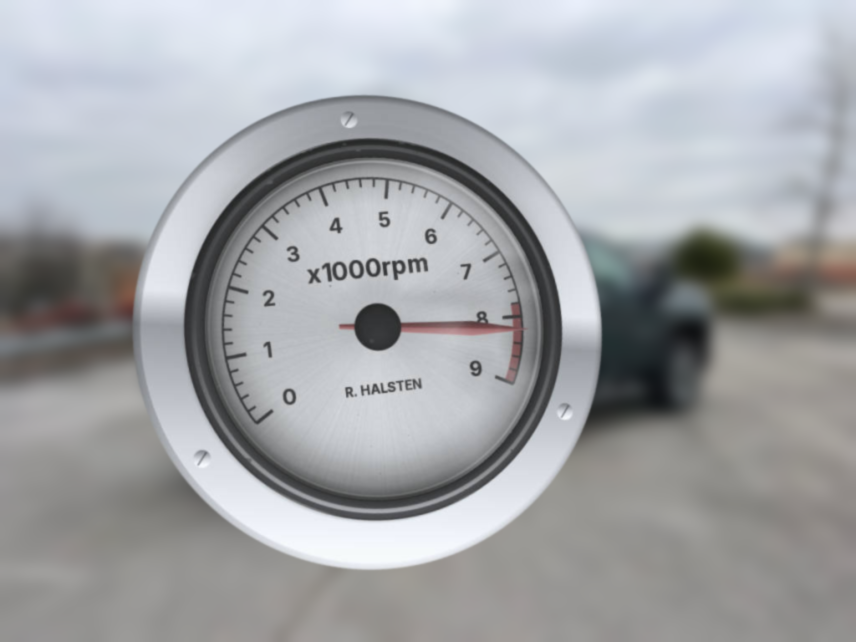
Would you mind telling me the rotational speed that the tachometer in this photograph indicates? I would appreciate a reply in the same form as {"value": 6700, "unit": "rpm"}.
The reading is {"value": 8200, "unit": "rpm"}
